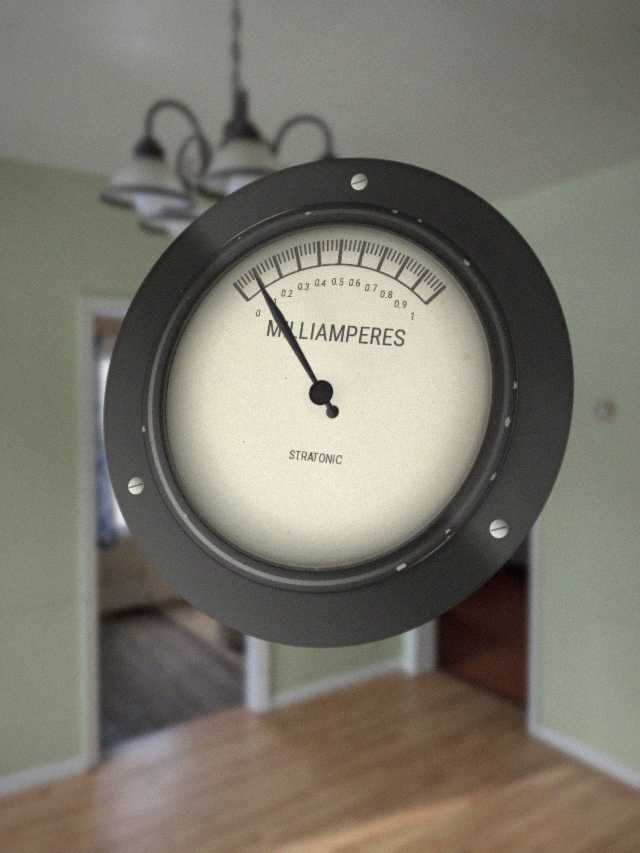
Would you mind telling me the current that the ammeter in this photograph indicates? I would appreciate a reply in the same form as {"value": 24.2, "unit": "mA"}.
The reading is {"value": 0.1, "unit": "mA"}
